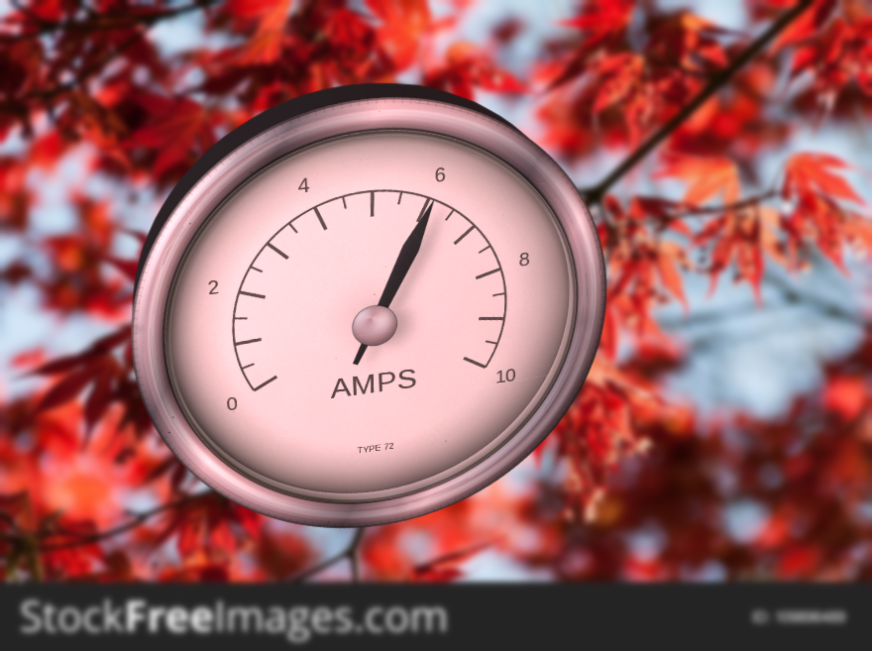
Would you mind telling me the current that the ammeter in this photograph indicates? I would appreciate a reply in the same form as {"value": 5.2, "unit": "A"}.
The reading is {"value": 6, "unit": "A"}
